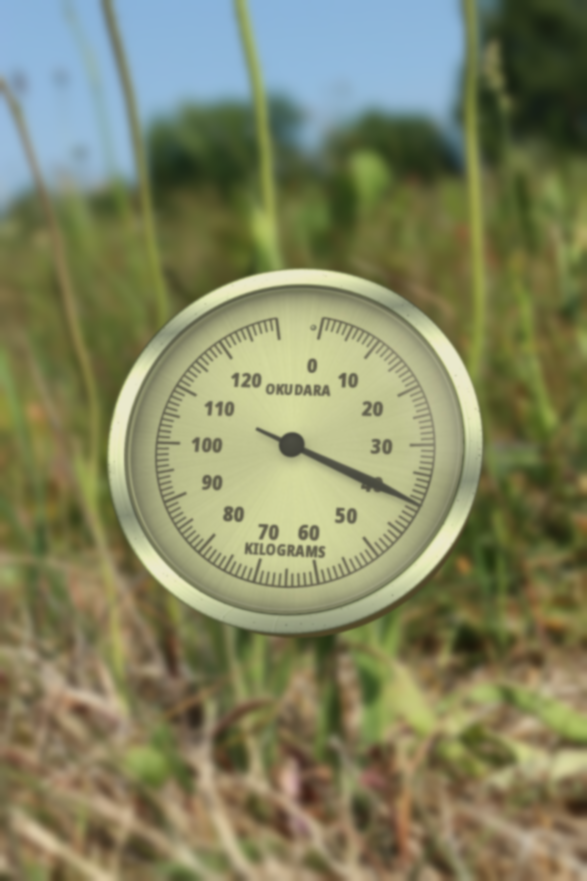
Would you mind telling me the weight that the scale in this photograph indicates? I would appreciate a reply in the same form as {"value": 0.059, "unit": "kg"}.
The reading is {"value": 40, "unit": "kg"}
